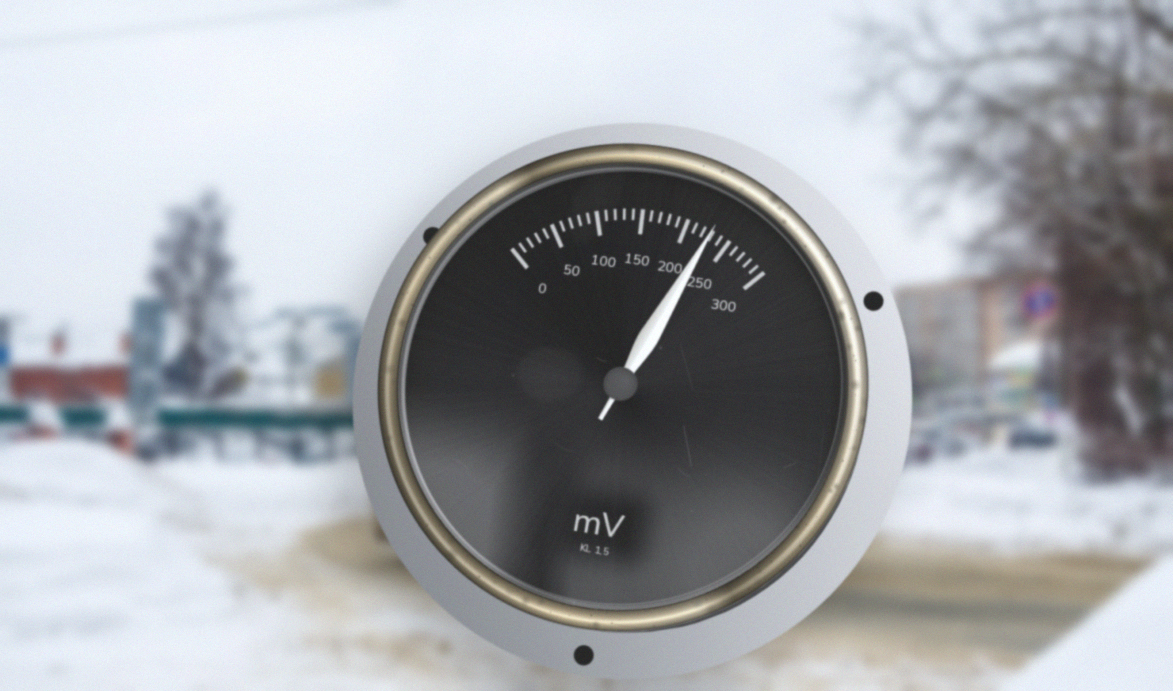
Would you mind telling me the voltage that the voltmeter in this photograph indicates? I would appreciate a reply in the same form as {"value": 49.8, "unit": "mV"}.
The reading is {"value": 230, "unit": "mV"}
